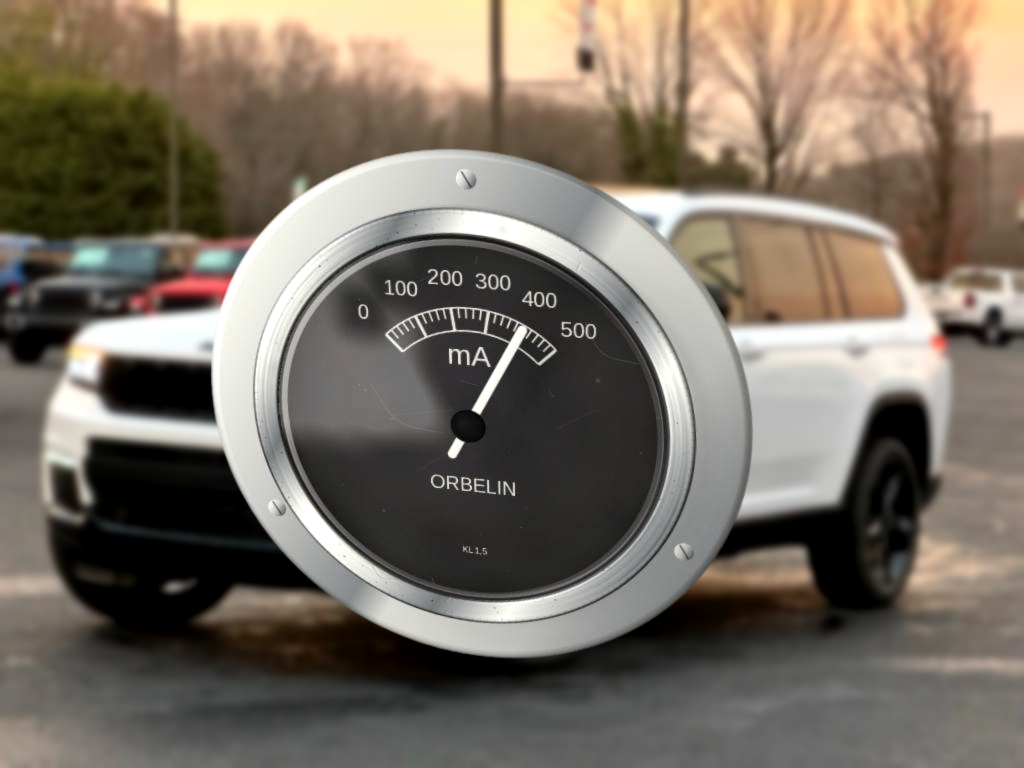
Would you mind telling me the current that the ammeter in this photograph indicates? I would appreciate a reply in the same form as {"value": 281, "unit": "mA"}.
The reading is {"value": 400, "unit": "mA"}
